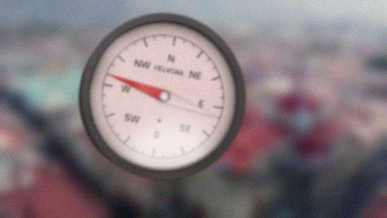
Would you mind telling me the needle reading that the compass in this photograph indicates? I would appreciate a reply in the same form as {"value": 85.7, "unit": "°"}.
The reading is {"value": 280, "unit": "°"}
